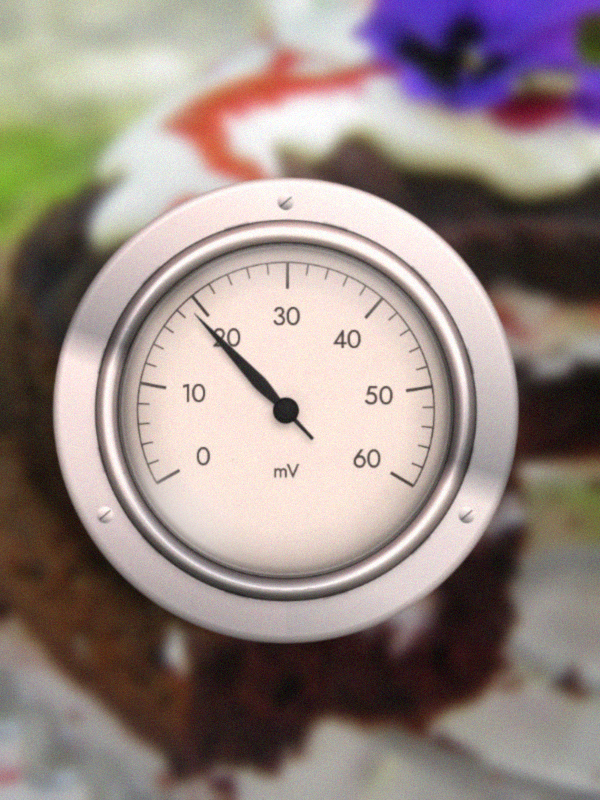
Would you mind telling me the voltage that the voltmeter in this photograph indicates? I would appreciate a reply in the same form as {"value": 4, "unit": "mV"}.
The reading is {"value": 19, "unit": "mV"}
